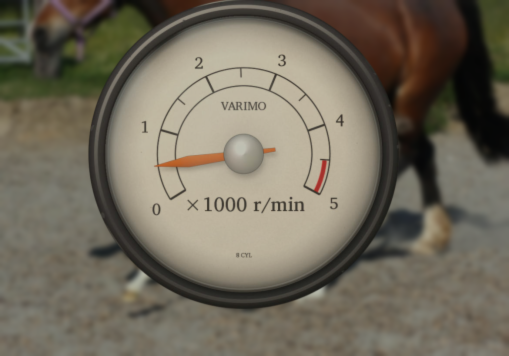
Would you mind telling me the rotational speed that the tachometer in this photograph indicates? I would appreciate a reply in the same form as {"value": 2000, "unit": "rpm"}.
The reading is {"value": 500, "unit": "rpm"}
